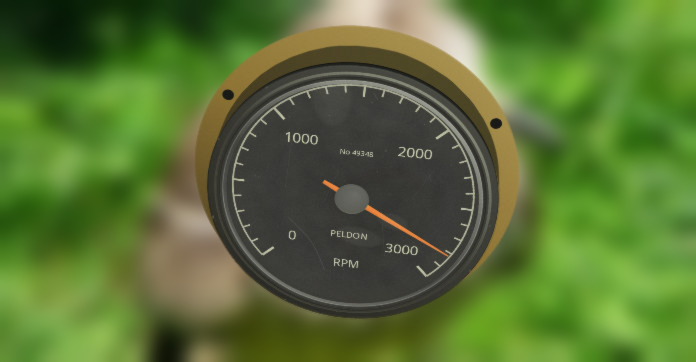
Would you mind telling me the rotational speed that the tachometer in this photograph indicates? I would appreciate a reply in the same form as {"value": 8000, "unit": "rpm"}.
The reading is {"value": 2800, "unit": "rpm"}
